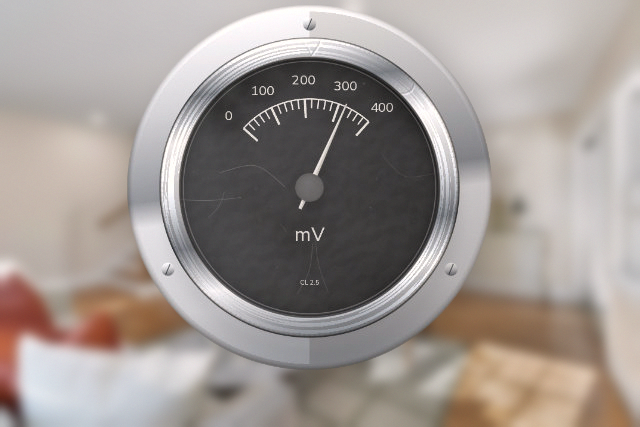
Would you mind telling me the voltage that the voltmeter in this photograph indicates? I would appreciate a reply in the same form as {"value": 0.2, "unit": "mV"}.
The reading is {"value": 320, "unit": "mV"}
